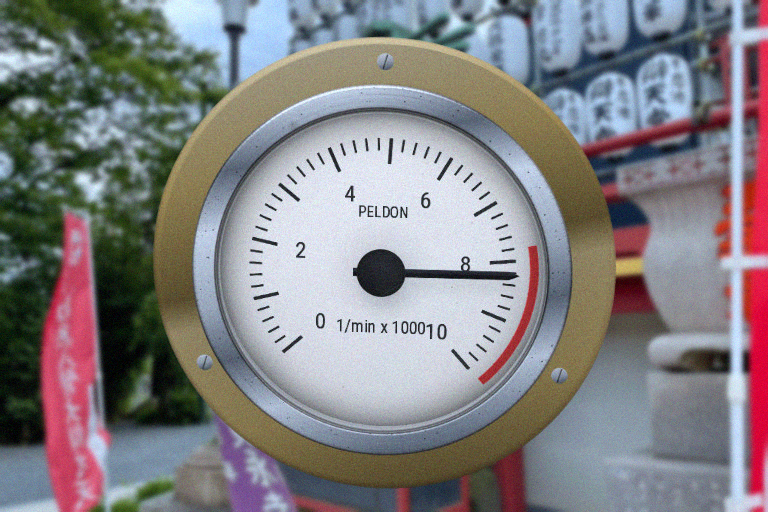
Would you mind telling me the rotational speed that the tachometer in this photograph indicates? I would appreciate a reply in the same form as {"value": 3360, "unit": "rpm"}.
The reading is {"value": 8200, "unit": "rpm"}
